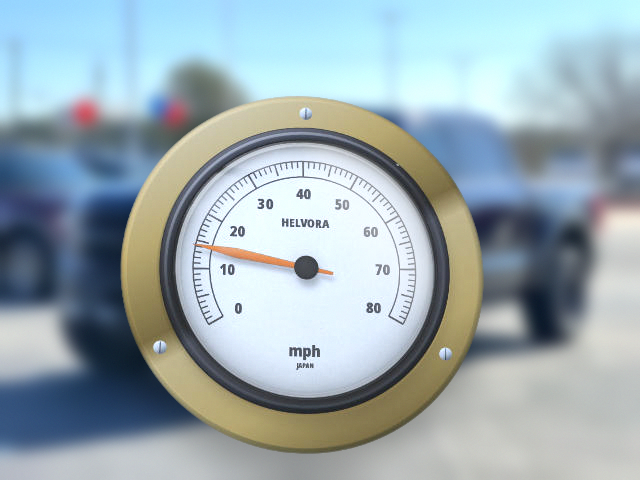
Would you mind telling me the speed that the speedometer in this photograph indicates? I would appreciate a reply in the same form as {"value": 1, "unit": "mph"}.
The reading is {"value": 14, "unit": "mph"}
